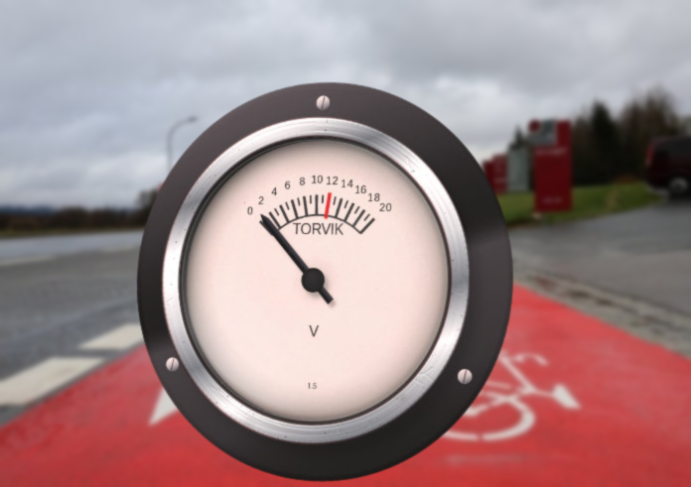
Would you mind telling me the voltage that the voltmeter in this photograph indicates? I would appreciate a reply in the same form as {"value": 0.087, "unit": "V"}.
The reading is {"value": 1, "unit": "V"}
